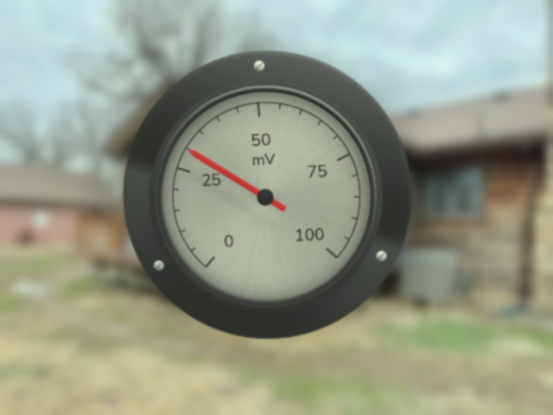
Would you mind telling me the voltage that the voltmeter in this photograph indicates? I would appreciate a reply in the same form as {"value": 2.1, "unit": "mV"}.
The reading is {"value": 30, "unit": "mV"}
